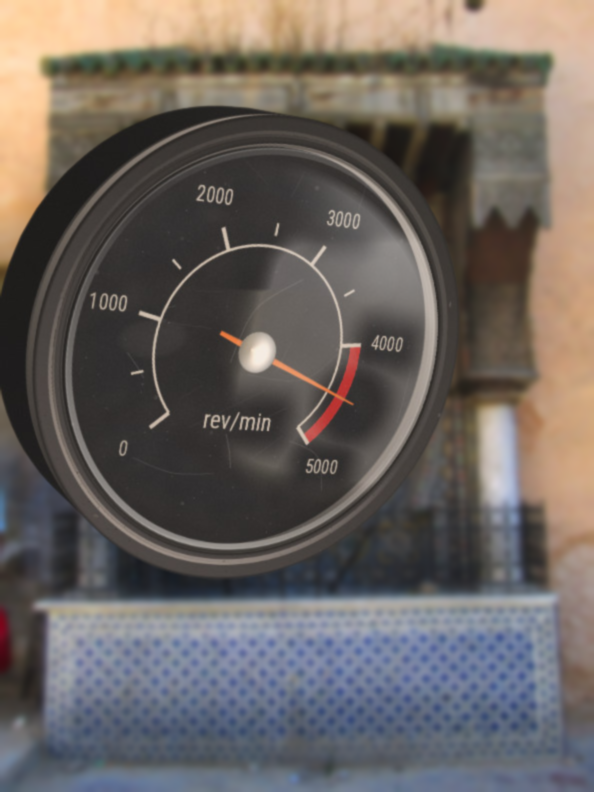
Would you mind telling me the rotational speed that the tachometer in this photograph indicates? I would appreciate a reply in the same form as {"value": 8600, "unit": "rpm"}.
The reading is {"value": 4500, "unit": "rpm"}
